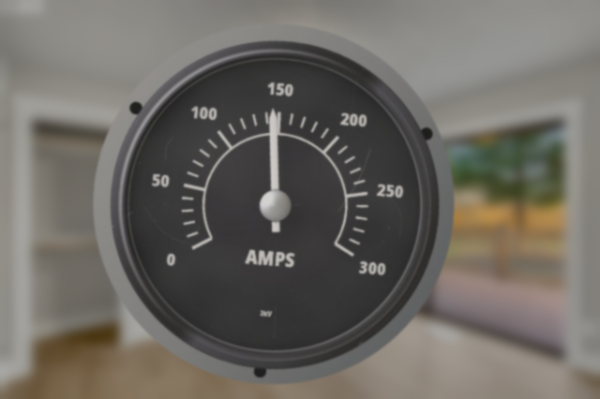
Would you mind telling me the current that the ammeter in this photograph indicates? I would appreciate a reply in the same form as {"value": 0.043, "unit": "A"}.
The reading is {"value": 145, "unit": "A"}
